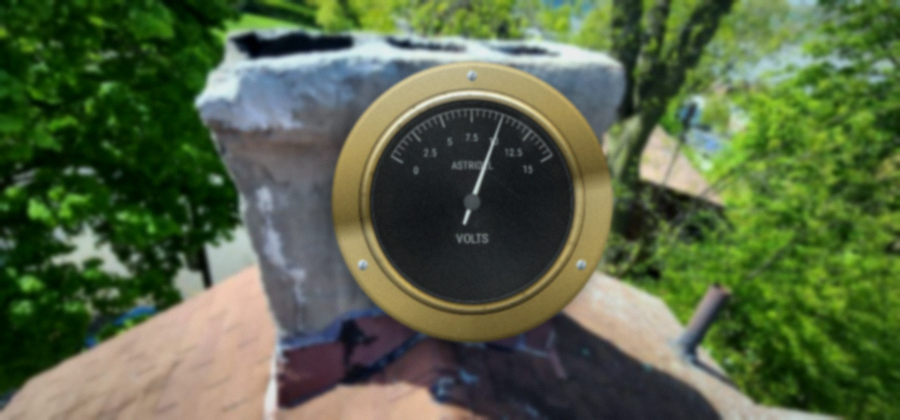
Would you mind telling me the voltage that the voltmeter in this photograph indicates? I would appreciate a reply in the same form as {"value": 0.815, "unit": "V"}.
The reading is {"value": 10, "unit": "V"}
